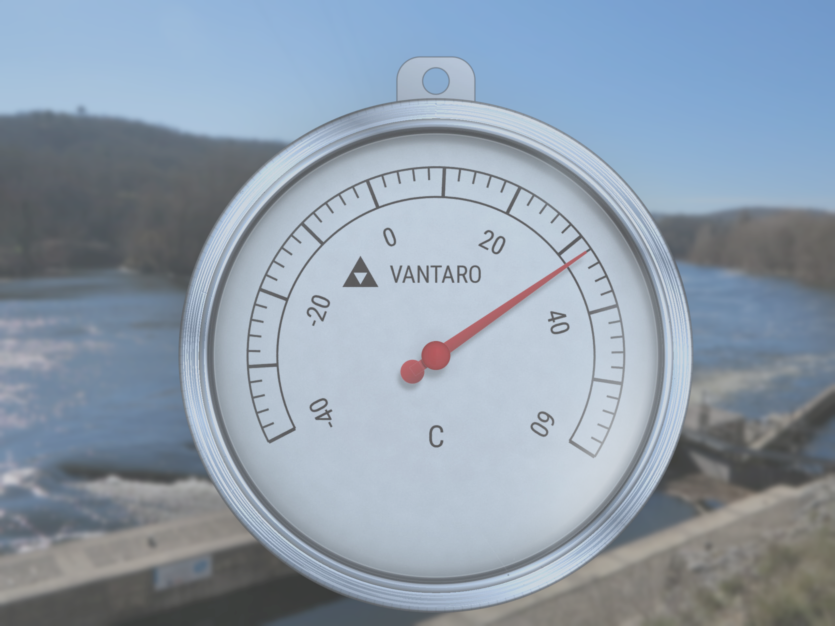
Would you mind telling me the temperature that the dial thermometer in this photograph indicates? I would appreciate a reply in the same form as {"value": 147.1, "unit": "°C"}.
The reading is {"value": 32, "unit": "°C"}
